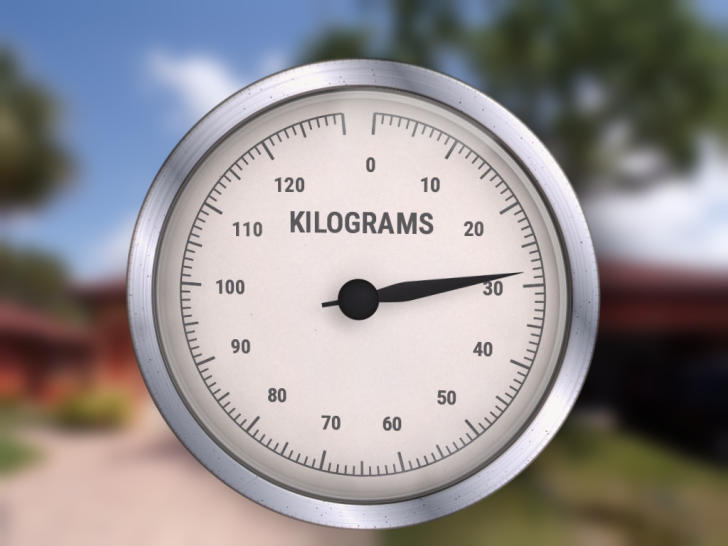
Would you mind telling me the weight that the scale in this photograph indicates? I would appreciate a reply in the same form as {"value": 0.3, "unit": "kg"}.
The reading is {"value": 28, "unit": "kg"}
